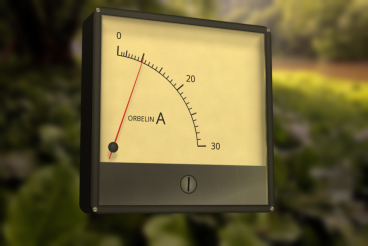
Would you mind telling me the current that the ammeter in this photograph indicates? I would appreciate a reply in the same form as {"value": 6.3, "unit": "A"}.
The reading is {"value": 10, "unit": "A"}
